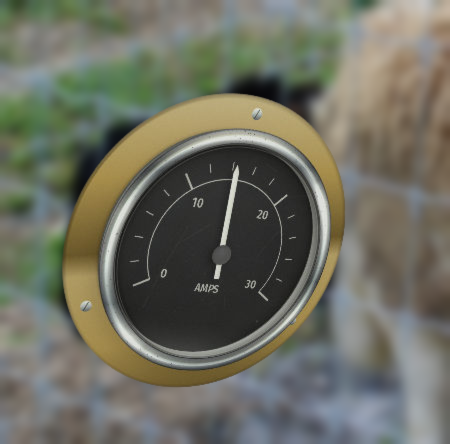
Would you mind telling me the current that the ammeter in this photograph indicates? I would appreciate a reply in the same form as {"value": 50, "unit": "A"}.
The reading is {"value": 14, "unit": "A"}
